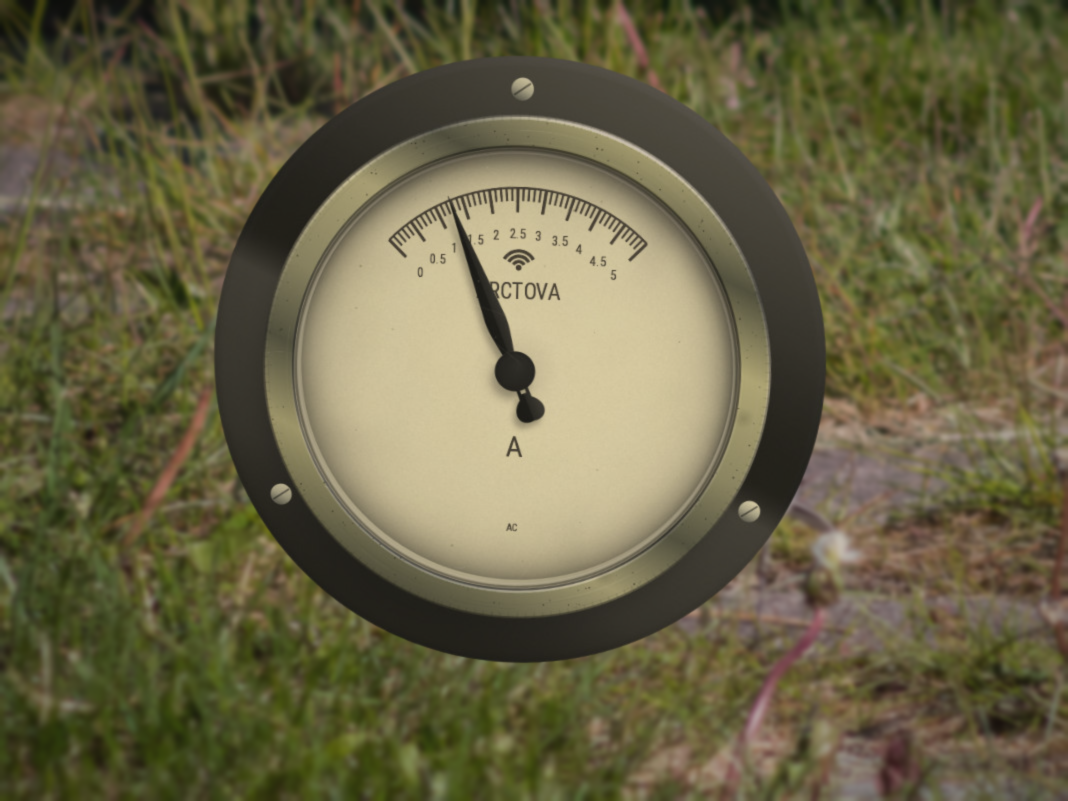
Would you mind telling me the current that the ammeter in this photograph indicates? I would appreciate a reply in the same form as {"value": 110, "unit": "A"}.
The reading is {"value": 1.3, "unit": "A"}
